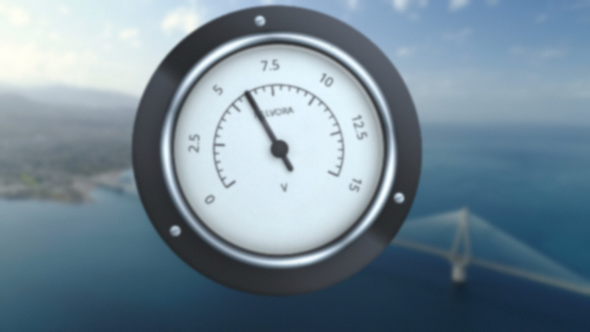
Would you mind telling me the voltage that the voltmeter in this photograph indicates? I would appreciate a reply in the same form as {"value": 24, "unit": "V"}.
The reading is {"value": 6, "unit": "V"}
